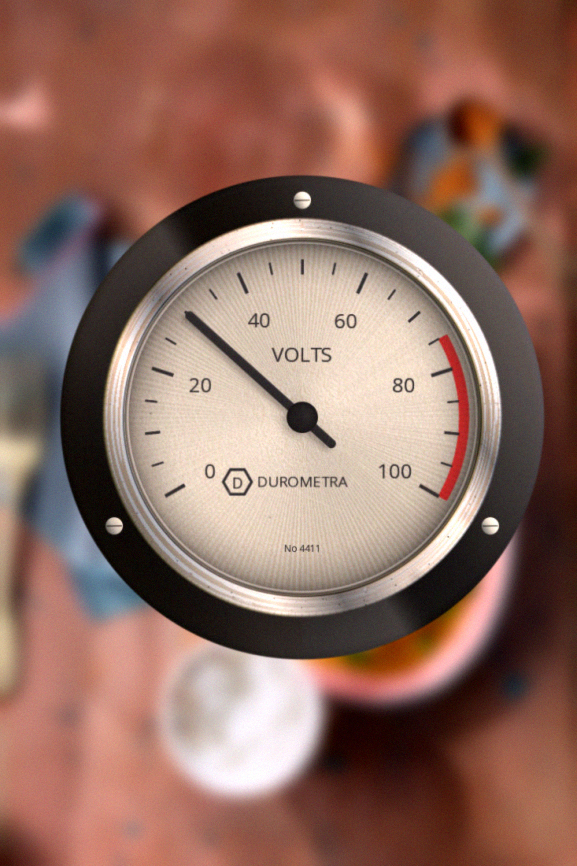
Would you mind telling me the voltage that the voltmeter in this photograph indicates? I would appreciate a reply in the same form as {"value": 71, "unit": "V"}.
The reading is {"value": 30, "unit": "V"}
